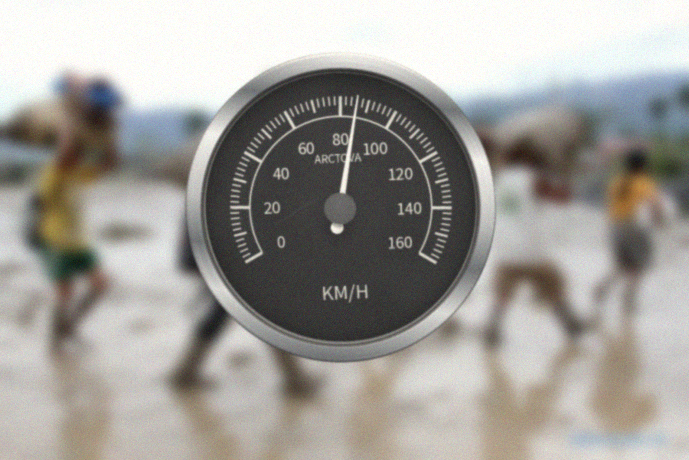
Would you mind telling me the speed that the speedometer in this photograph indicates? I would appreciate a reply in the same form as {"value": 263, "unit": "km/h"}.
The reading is {"value": 86, "unit": "km/h"}
